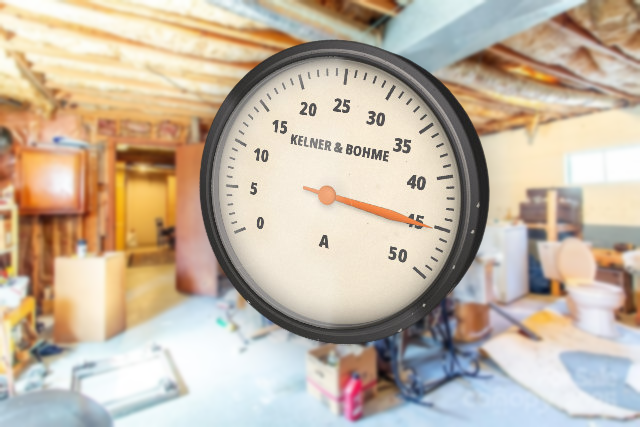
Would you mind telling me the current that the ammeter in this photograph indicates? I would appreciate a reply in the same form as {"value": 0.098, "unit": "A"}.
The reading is {"value": 45, "unit": "A"}
